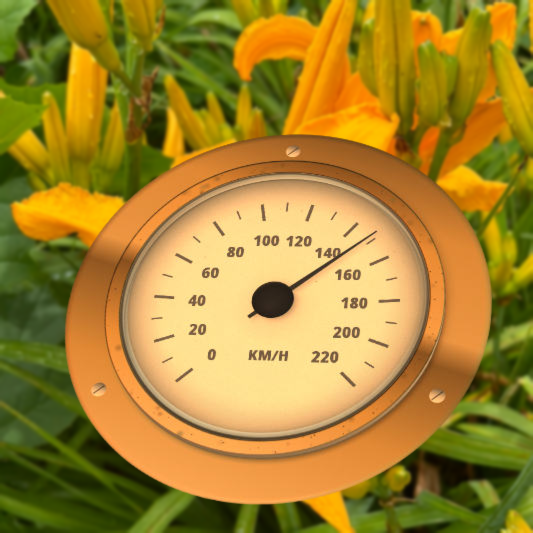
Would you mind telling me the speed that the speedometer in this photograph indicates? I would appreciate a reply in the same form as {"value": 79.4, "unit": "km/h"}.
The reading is {"value": 150, "unit": "km/h"}
